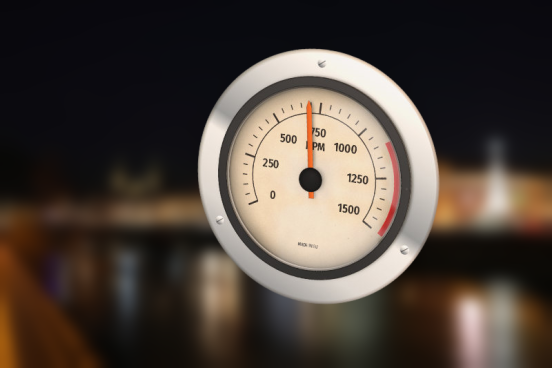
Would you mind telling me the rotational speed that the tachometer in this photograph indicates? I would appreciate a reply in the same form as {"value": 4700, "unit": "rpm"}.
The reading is {"value": 700, "unit": "rpm"}
